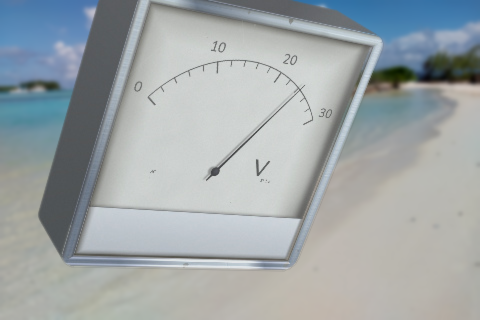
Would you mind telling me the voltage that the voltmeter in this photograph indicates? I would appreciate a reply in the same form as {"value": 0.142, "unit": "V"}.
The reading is {"value": 24, "unit": "V"}
